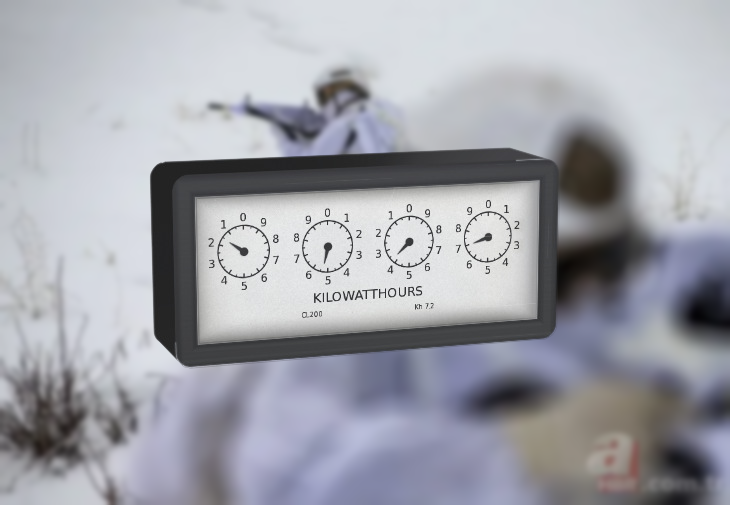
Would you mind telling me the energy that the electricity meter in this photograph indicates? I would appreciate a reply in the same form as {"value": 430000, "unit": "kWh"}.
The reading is {"value": 1537, "unit": "kWh"}
